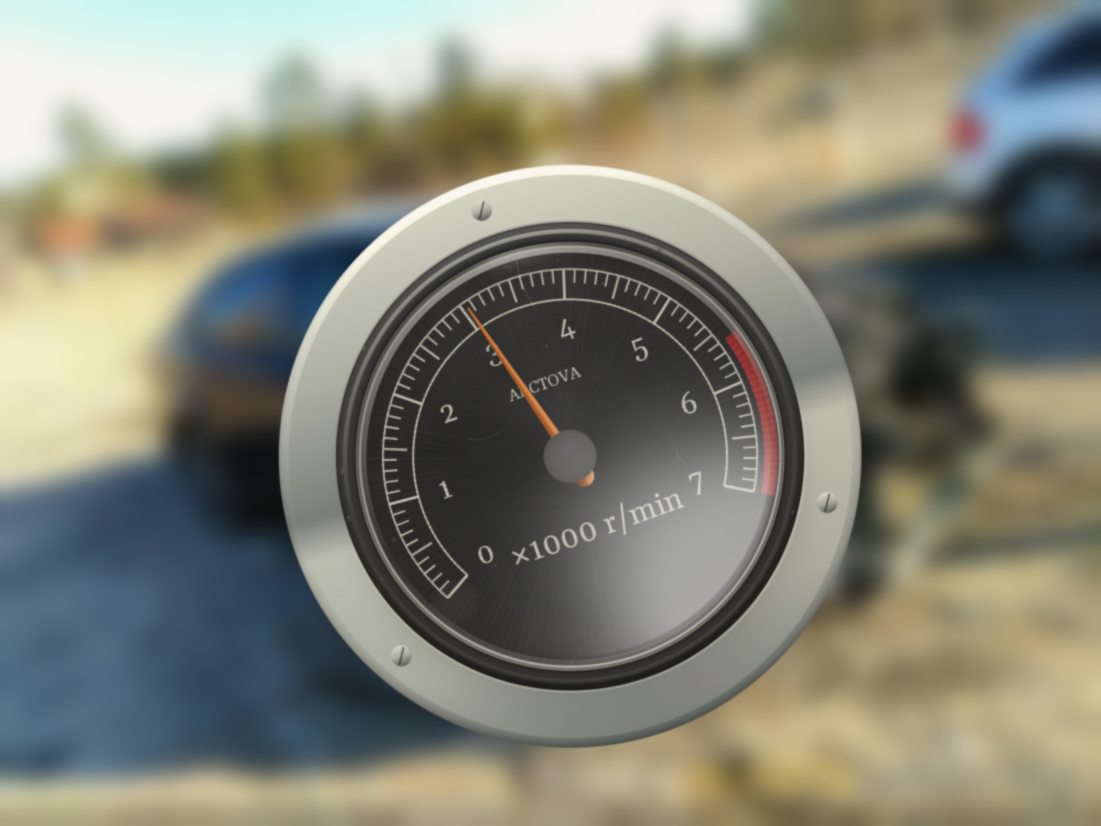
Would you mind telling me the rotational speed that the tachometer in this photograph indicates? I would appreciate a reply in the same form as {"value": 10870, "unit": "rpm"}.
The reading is {"value": 3050, "unit": "rpm"}
